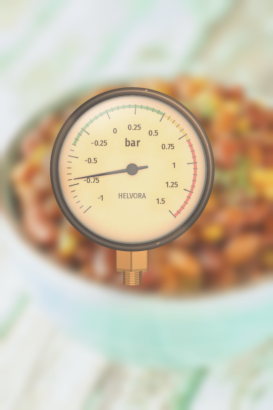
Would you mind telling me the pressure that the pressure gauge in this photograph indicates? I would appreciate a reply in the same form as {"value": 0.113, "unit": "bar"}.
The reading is {"value": -0.7, "unit": "bar"}
